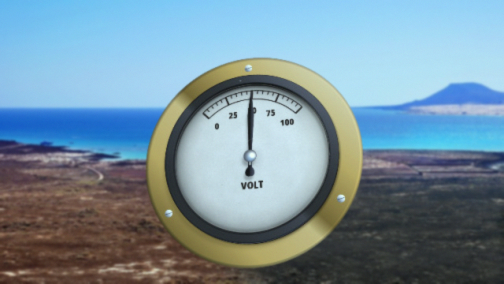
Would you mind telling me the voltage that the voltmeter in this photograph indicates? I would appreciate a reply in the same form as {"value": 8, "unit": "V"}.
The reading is {"value": 50, "unit": "V"}
